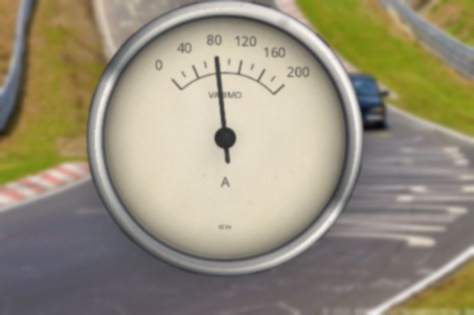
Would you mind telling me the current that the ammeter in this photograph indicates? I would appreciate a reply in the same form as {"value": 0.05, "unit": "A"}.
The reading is {"value": 80, "unit": "A"}
